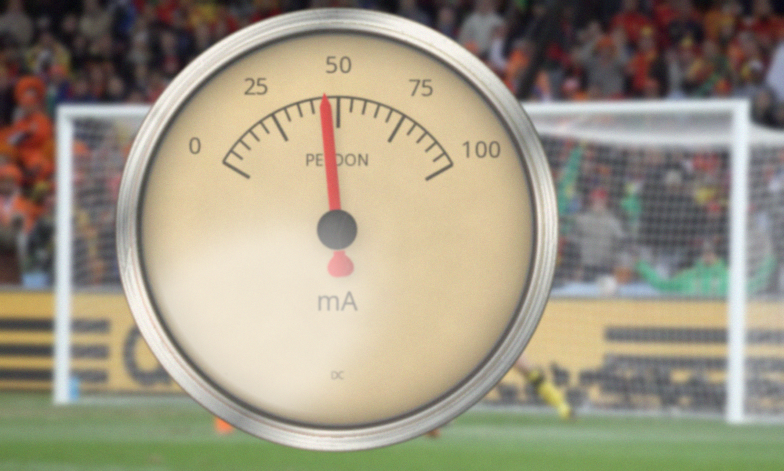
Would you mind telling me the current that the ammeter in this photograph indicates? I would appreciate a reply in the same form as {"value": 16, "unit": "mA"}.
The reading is {"value": 45, "unit": "mA"}
